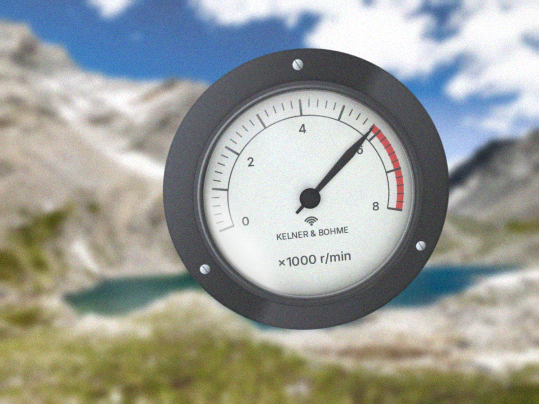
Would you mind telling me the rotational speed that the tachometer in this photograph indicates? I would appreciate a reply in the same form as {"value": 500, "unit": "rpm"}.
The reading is {"value": 5800, "unit": "rpm"}
